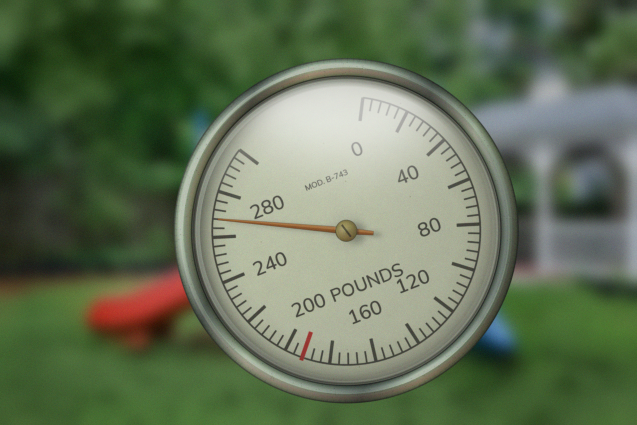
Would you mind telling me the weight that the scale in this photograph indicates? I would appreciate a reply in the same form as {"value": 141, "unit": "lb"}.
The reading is {"value": 268, "unit": "lb"}
